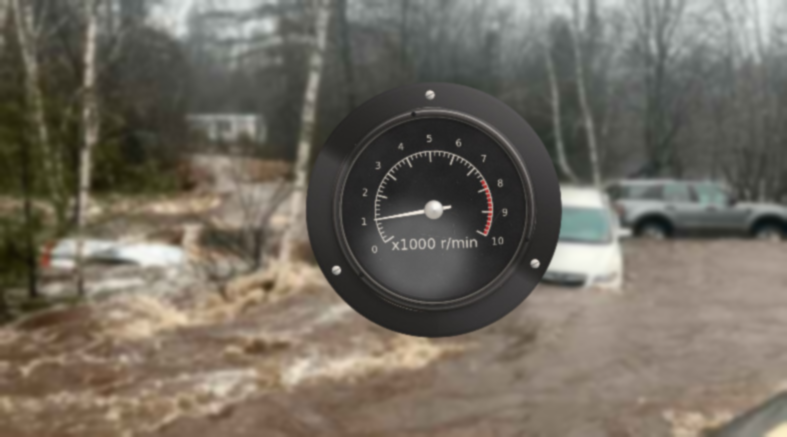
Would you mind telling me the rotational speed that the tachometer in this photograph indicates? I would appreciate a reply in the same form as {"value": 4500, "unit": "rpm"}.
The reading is {"value": 1000, "unit": "rpm"}
